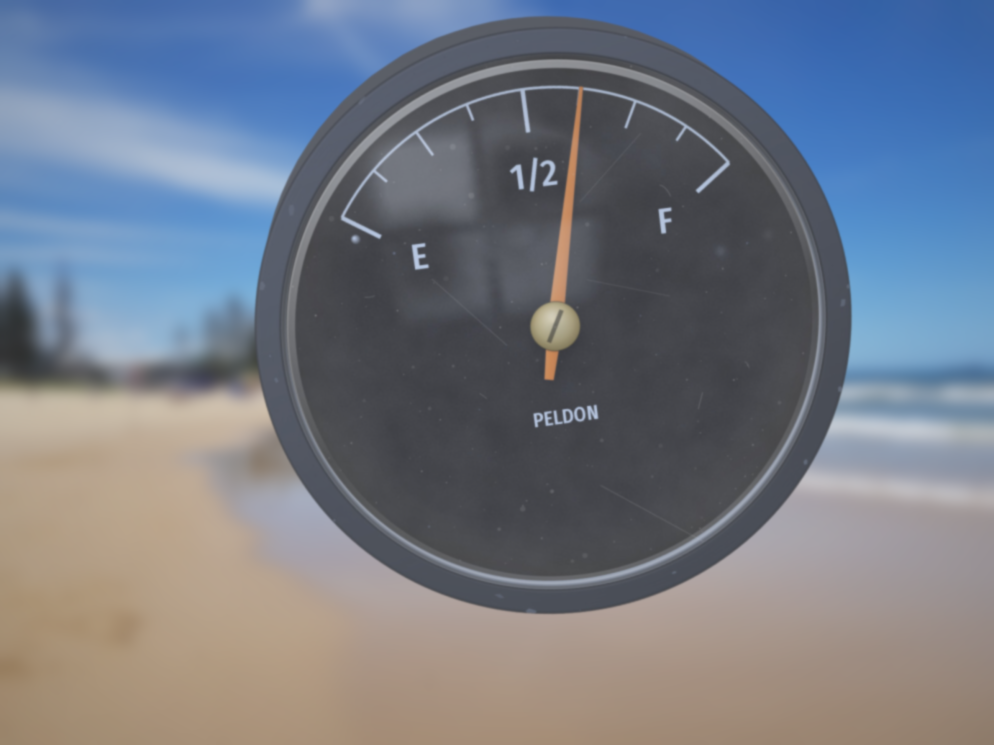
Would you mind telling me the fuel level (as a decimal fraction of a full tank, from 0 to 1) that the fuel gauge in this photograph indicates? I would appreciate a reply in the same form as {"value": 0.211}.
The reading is {"value": 0.625}
